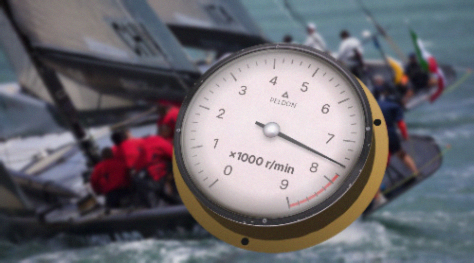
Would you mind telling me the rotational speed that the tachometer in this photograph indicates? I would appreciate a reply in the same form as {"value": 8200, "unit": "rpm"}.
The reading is {"value": 7600, "unit": "rpm"}
